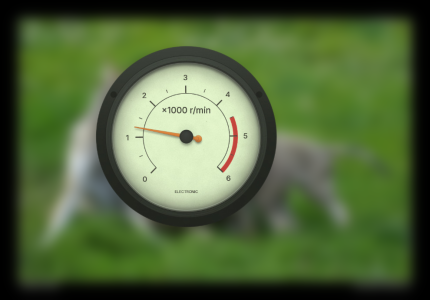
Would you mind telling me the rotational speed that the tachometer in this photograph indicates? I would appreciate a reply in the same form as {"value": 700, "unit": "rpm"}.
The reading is {"value": 1250, "unit": "rpm"}
